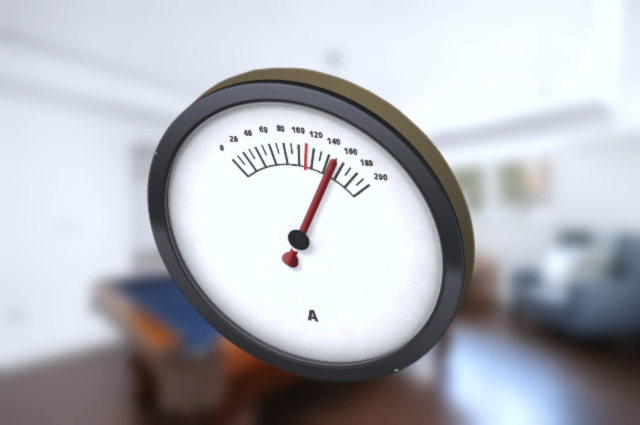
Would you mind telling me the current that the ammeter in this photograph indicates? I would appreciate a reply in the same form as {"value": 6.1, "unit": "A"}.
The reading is {"value": 150, "unit": "A"}
